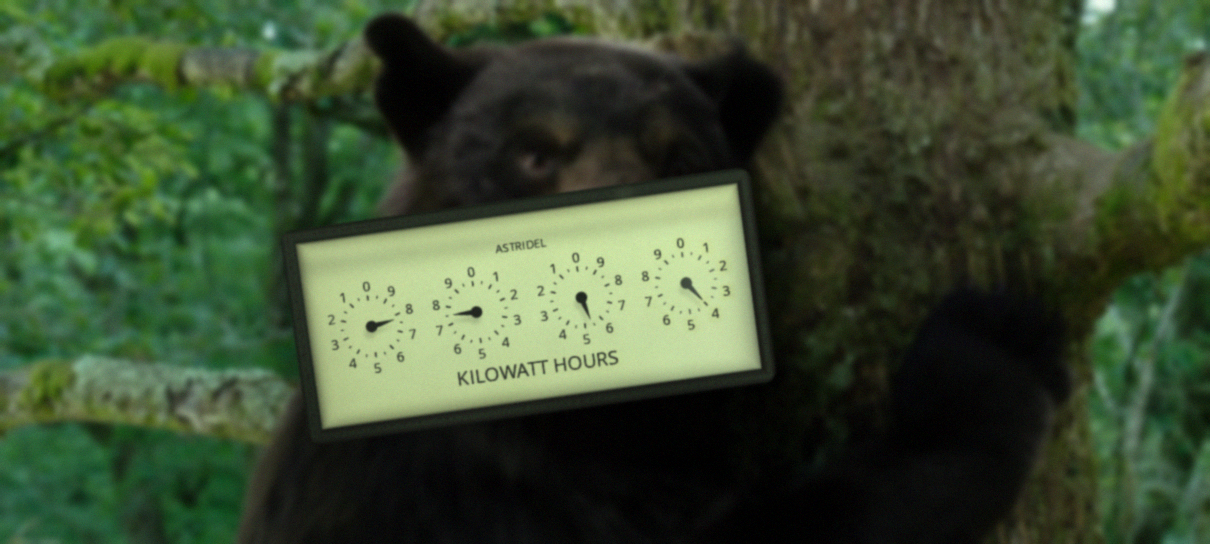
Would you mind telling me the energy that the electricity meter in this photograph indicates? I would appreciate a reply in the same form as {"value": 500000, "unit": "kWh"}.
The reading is {"value": 7754, "unit": "kWh"}
